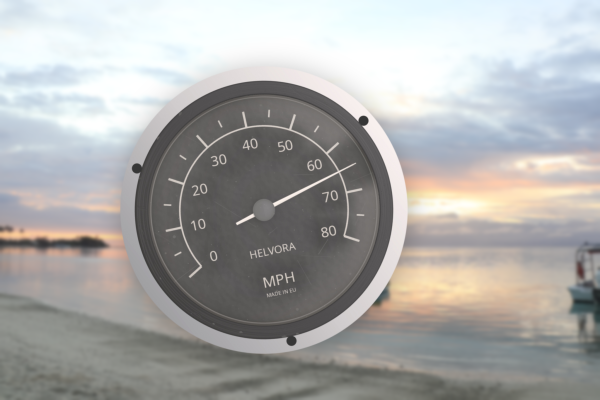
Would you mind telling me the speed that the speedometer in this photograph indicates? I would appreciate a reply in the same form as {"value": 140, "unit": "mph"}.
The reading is {"value": 65, "unit": "mph"}
